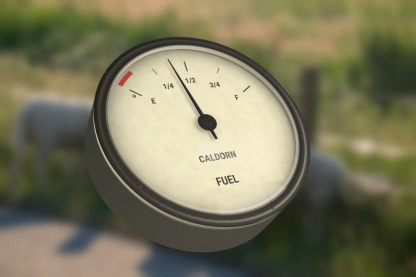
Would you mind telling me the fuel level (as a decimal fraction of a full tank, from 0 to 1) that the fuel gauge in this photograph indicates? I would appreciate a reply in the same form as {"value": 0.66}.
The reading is {"value": 0.375}
